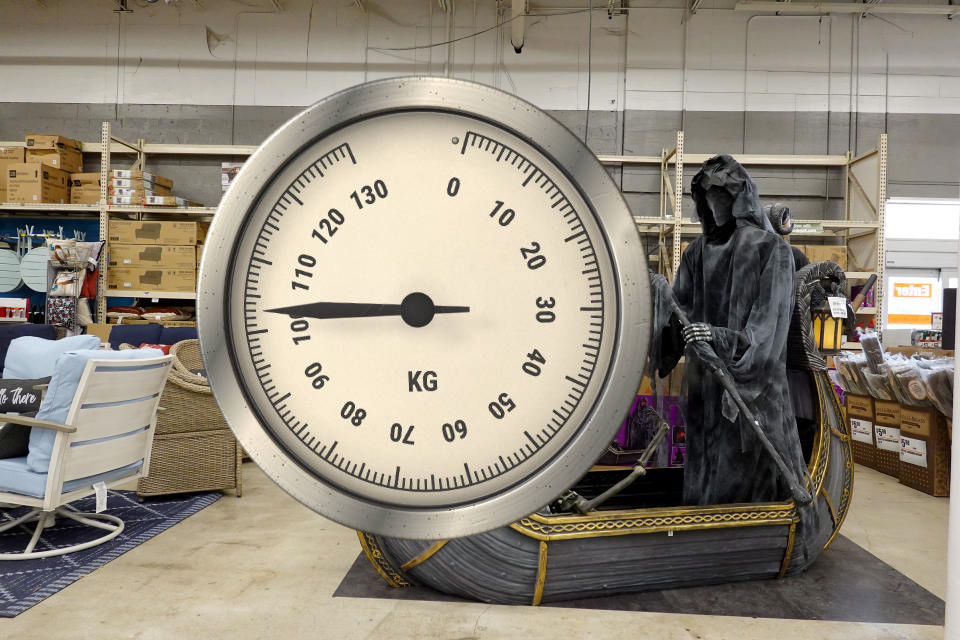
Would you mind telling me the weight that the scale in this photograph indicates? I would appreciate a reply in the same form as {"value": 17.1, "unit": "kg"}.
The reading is {"value": 103, "unit": "kg"}
